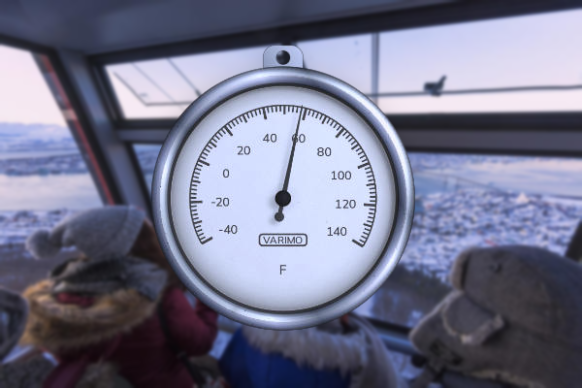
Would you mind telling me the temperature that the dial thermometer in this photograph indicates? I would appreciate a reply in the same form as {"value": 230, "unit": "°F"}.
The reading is {"value": 58, "unit": "°F"}
